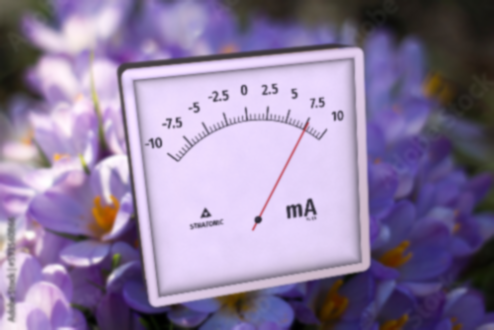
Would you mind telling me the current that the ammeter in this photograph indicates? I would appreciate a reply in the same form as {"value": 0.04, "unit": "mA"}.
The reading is {"value": 7.5, "unit": "mA"}
